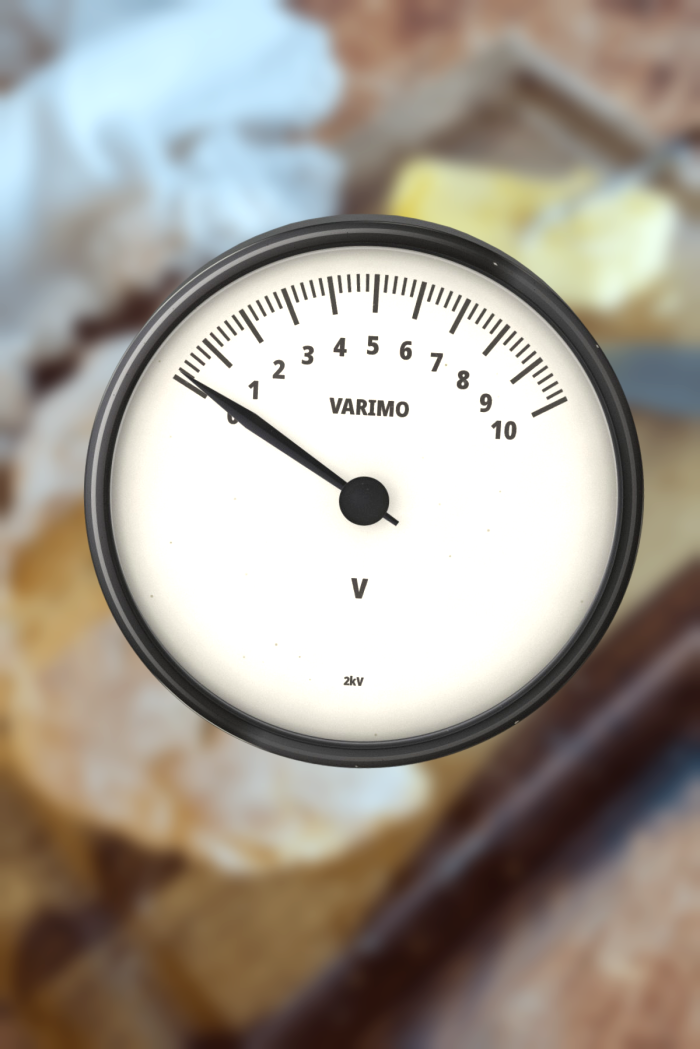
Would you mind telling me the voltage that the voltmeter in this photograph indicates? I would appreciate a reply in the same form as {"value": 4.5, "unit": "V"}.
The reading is {"value": 0.2, "unit": "V"}
